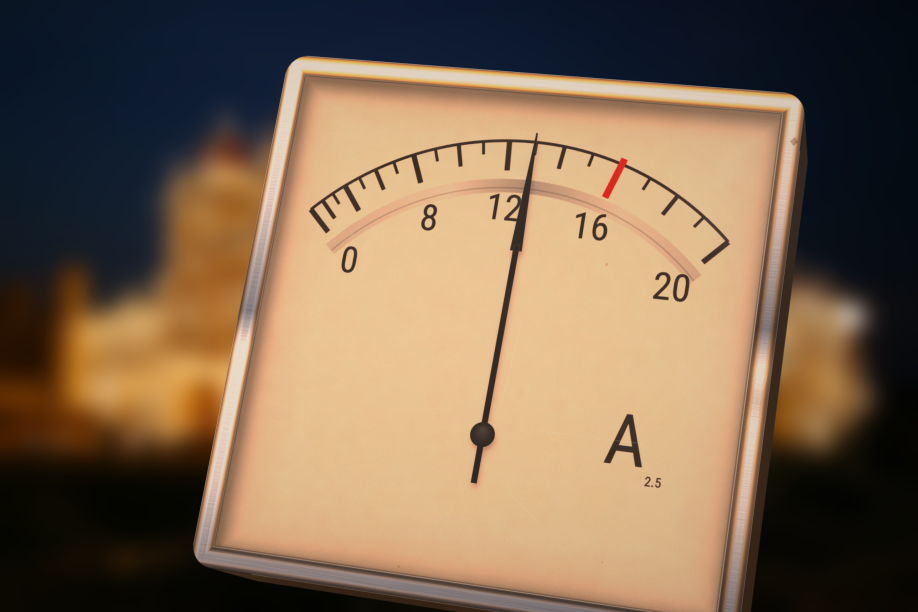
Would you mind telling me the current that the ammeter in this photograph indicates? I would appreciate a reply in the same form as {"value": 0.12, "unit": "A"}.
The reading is {"value": 13, "unit": "A"}
